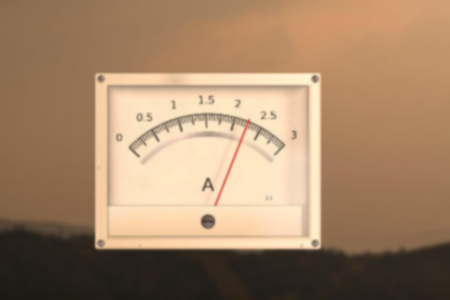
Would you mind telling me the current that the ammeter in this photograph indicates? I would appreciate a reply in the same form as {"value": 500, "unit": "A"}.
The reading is {"value": 2.25, "unit": "A"}
